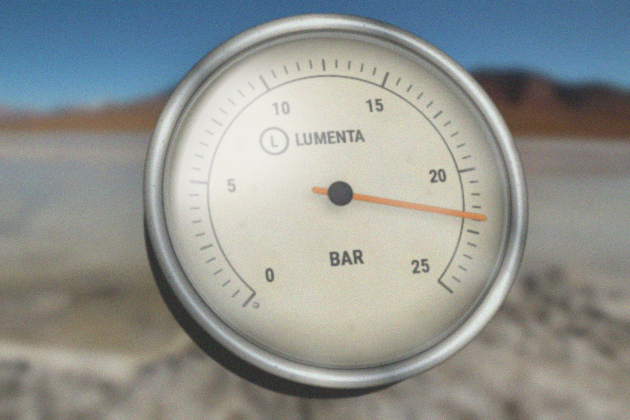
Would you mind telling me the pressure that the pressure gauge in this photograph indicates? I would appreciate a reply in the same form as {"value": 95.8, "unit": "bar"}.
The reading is {"value": 22, "unit": "bar"}
